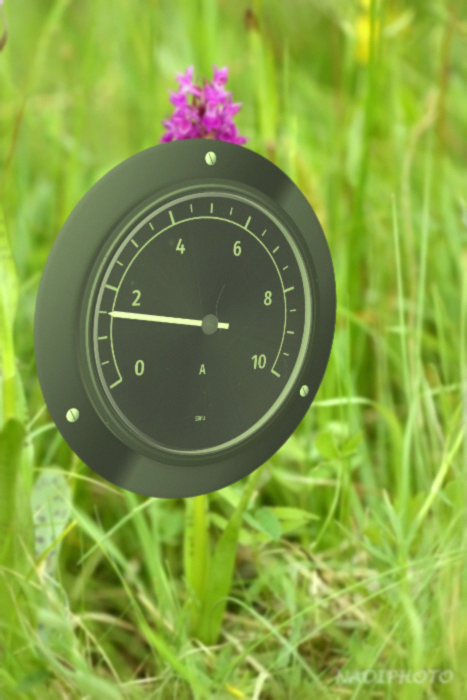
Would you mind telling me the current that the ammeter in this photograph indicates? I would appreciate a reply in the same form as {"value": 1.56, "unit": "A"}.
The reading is {"value": 1.5, "unit": "A"}
